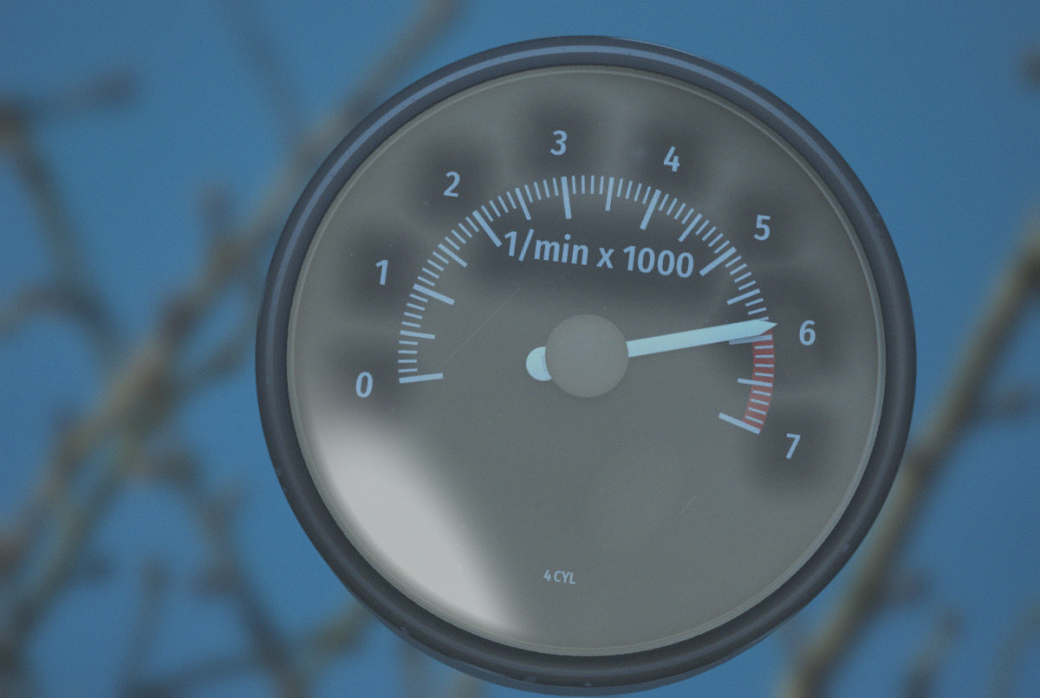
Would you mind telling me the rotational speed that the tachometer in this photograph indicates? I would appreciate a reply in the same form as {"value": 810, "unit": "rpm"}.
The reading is {"value": 5900, "unit": "rpm"}
